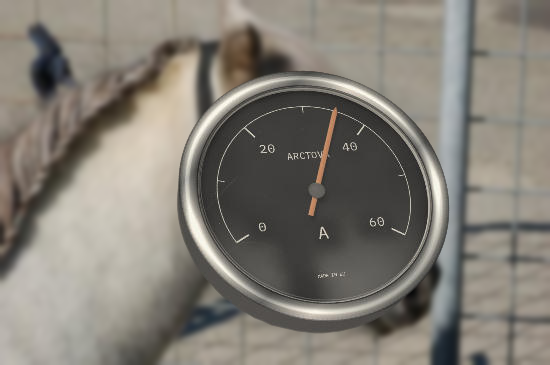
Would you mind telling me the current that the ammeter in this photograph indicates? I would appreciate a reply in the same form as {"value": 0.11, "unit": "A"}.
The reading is {"value": 35, "unit": "A"}
